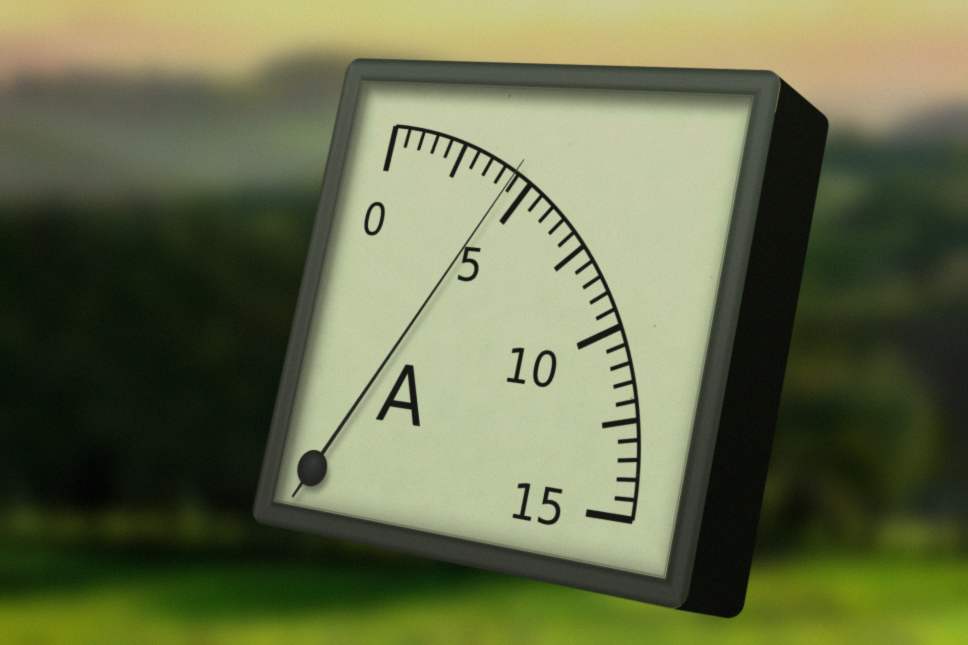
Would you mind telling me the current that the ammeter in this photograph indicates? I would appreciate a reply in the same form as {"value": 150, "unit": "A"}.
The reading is {"value": 4.5, "unit": "A"}
